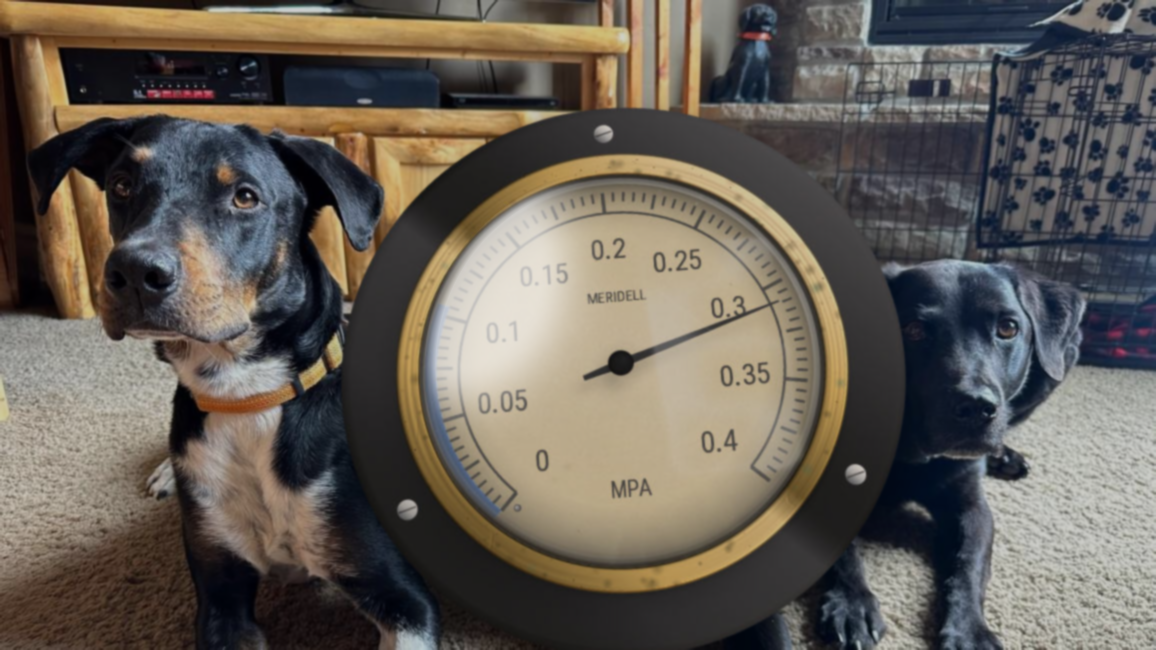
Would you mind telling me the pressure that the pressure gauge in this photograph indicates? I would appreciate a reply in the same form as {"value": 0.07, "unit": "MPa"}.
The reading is {"value": 0.31, "unit": "MPa"}
